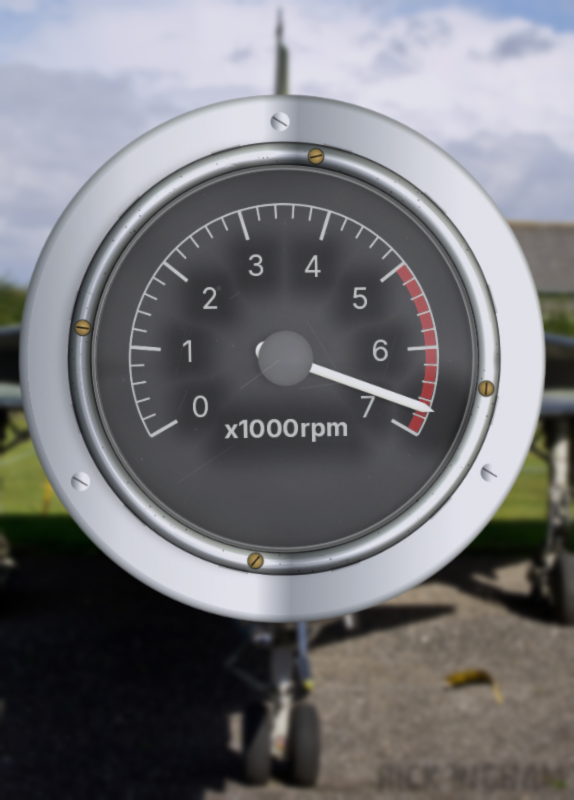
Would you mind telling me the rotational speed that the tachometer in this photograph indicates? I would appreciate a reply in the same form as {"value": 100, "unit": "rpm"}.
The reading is {"value": 6700, "unit": "rpm"}
